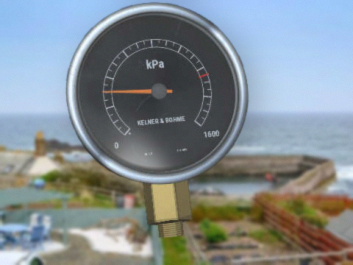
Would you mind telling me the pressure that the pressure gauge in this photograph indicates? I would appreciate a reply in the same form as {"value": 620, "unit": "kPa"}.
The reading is {"value": 300, "unit": "kPa"}
